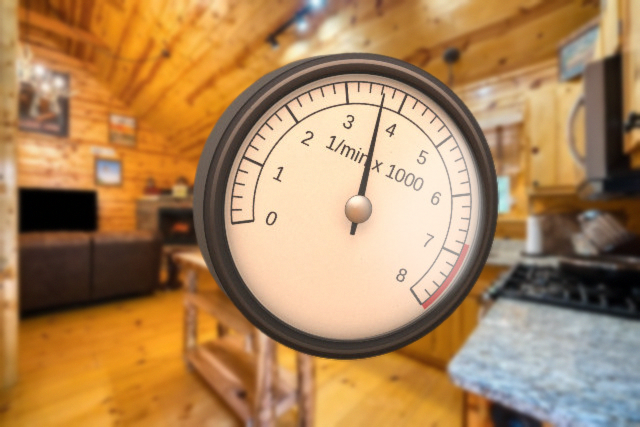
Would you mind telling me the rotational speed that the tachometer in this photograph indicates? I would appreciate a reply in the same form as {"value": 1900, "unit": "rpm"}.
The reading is {"value": 3600, "unit": "rpm"}
